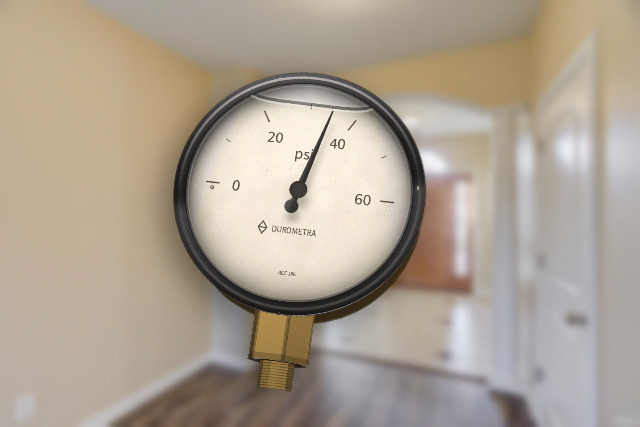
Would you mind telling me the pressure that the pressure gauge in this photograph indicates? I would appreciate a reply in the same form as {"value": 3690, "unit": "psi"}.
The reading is {"value": 35, "unit": "psi"}
